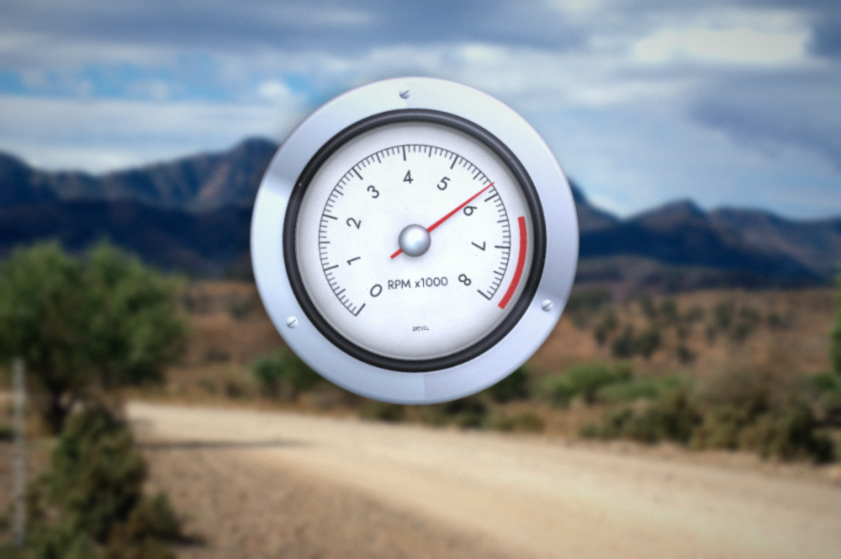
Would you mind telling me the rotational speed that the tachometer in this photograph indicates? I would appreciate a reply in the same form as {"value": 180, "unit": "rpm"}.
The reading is {"value": 5800, "unit": "rpm"}
